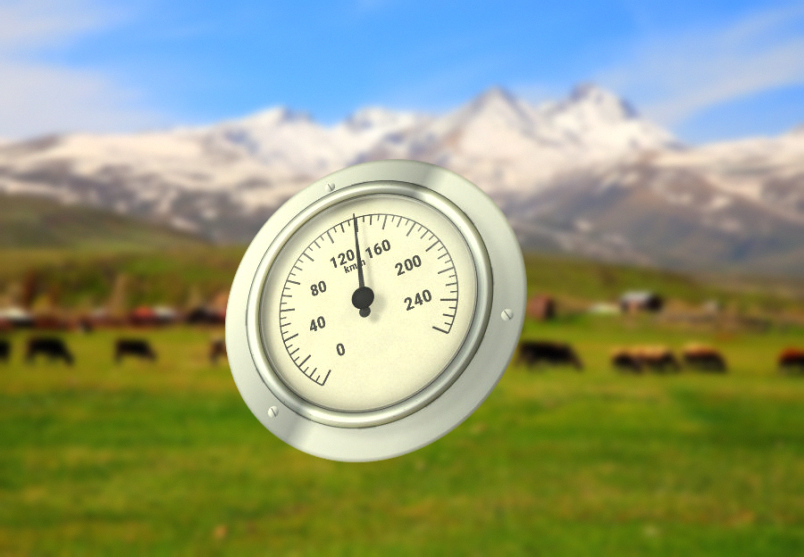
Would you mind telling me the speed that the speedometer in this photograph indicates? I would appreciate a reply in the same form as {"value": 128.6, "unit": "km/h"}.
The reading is {"value": 140, "unit": "km/h"}
